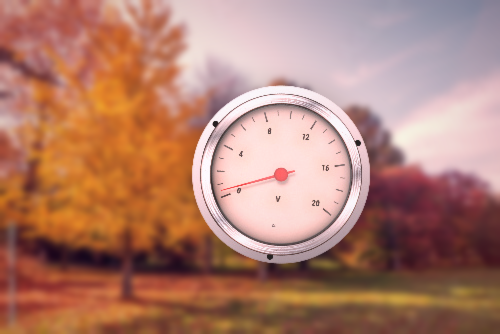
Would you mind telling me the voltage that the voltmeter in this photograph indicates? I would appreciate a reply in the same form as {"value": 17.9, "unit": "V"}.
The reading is {"value": 0.5, "unit": "V"}
